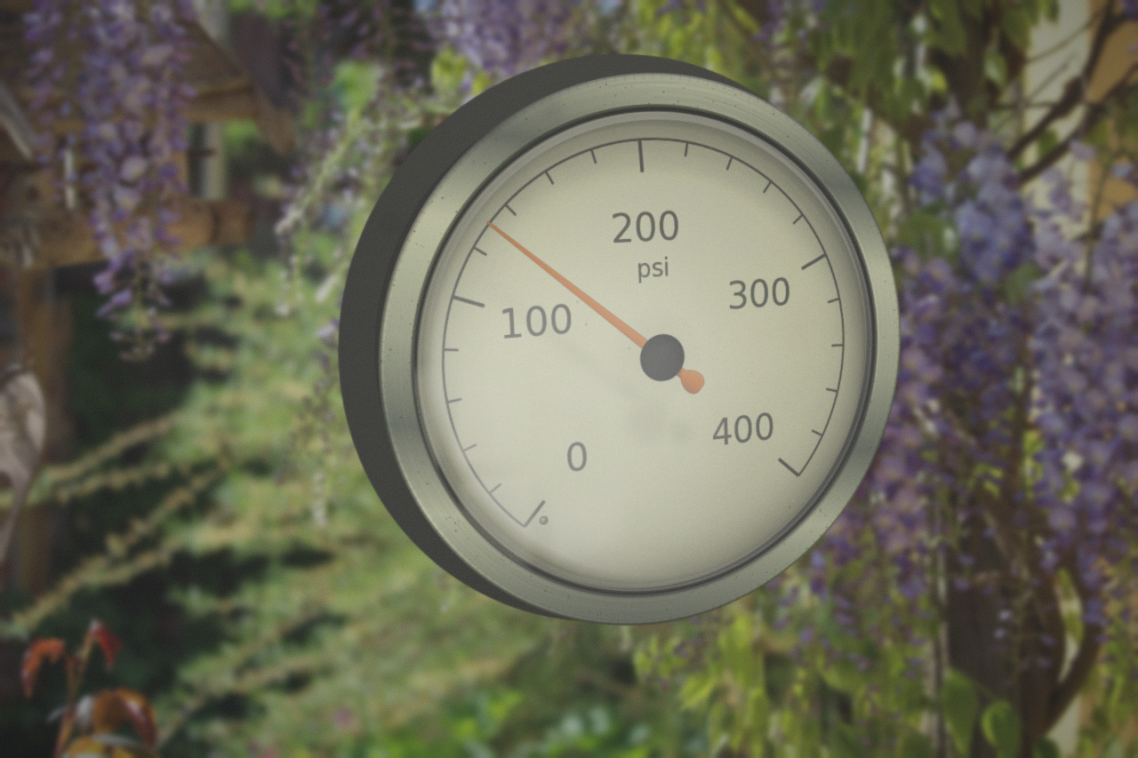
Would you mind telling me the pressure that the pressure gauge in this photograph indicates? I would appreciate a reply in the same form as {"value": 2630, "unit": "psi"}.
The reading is {"value": 130, "unit": "psi"}
